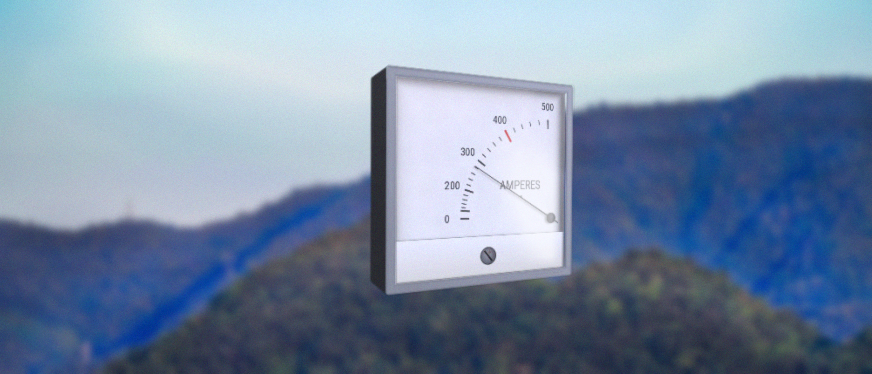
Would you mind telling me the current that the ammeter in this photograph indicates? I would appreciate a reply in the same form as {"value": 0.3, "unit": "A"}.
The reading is {"value": 280, "unit": "A"}
